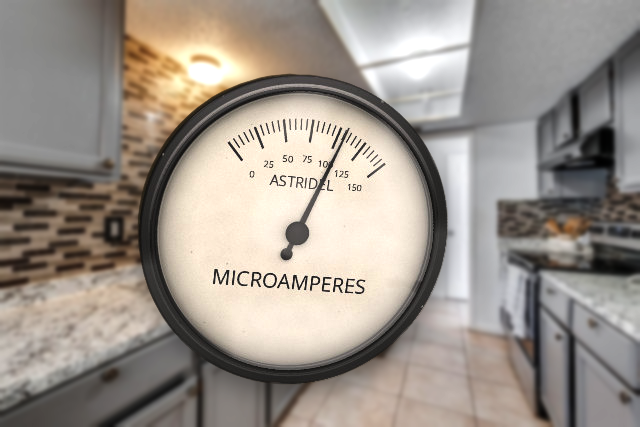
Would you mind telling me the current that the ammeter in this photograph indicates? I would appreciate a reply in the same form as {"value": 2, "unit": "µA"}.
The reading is {"value": 105, "unit": "µA"}
